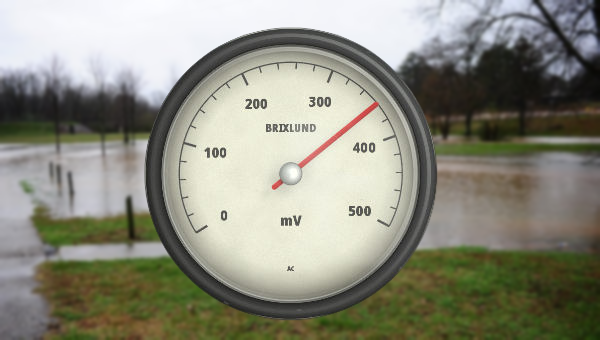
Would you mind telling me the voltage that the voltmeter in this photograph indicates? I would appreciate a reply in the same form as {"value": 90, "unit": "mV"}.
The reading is {"value": 360, "unit": "mV"}
